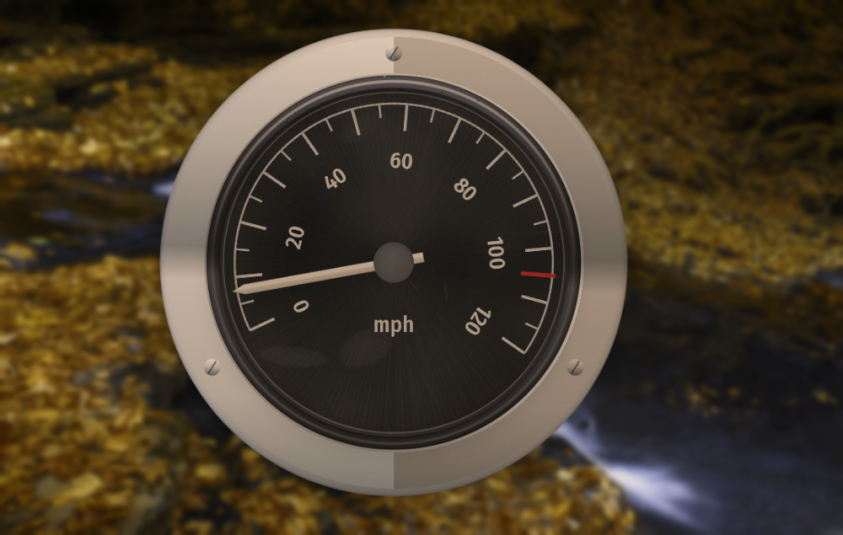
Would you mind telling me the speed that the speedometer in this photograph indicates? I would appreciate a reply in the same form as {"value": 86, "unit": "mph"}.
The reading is {"value": 7.5, "unit": "mph"}
